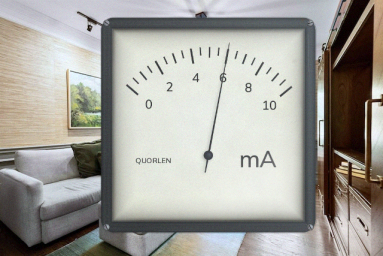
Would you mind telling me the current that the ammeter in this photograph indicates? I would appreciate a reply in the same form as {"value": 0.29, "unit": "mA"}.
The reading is {"value": 6, "unit": "mA"}
